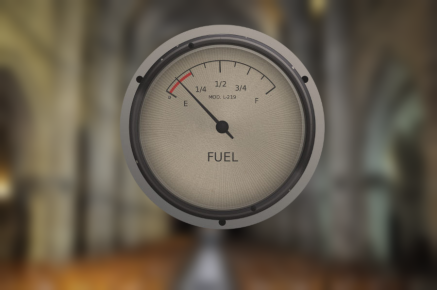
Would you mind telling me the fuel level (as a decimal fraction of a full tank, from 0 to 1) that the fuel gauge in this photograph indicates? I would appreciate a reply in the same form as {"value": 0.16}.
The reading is {"value": 0.125}
